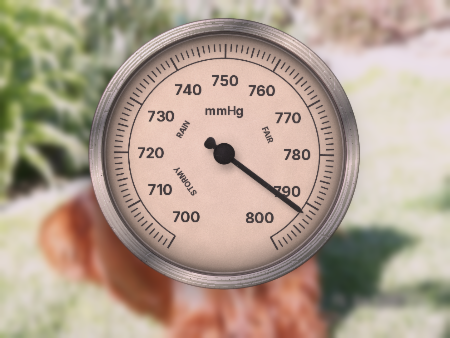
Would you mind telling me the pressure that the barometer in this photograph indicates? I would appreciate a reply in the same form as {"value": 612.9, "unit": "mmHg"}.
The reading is {"value": 792, "unit": "mmHg"}
